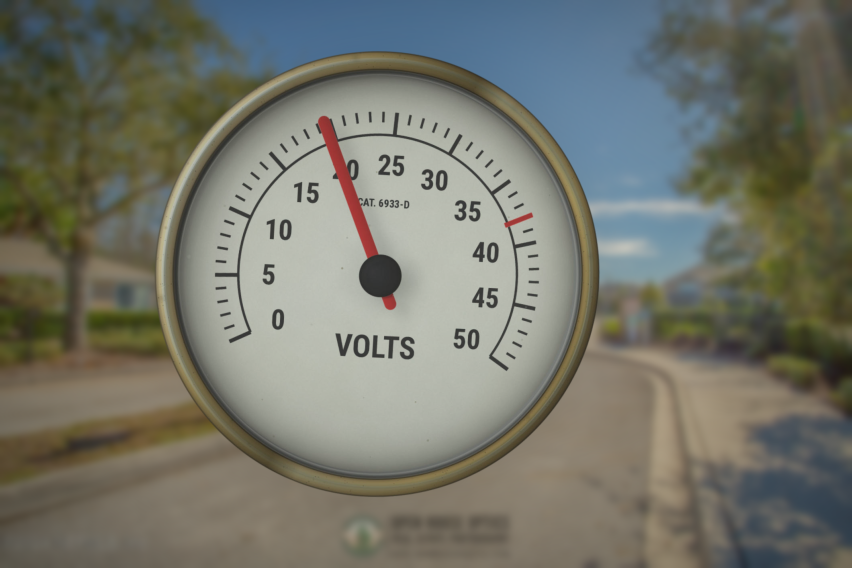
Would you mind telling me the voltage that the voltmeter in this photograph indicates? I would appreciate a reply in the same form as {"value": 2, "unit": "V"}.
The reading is {"value": 19.5, "unit": "V"}
